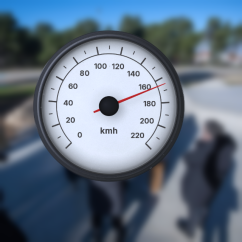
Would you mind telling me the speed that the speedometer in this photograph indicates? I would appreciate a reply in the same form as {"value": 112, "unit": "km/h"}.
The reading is {"value": 165, "unit": "km/h"}
